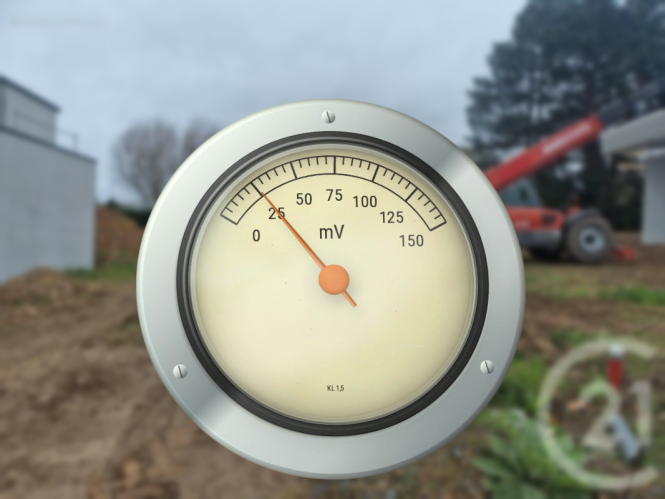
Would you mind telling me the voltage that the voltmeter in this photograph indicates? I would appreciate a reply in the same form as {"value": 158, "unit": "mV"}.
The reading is {"value": 25, "unit": "mV"}
